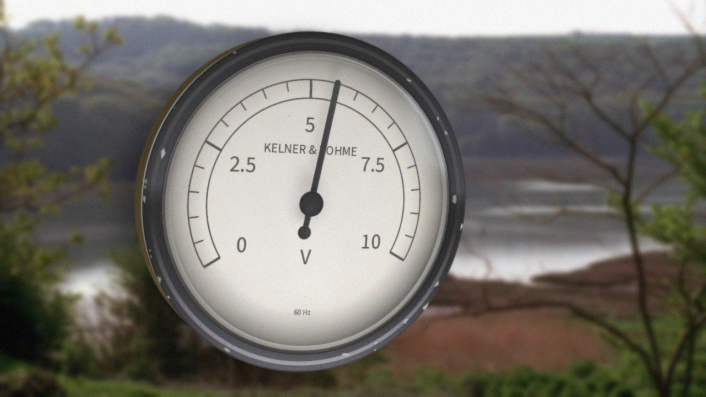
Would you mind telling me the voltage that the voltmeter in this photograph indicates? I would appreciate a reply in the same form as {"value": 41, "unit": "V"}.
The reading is {"value": 5.5, "unit": "V"}
